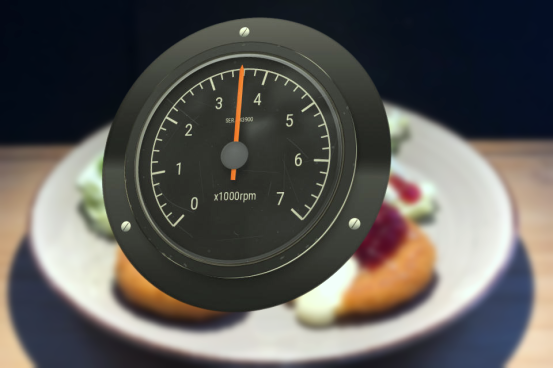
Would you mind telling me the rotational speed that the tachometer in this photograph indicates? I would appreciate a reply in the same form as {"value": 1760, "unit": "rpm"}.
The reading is {"value": 3600, "unit": "rpm"}
